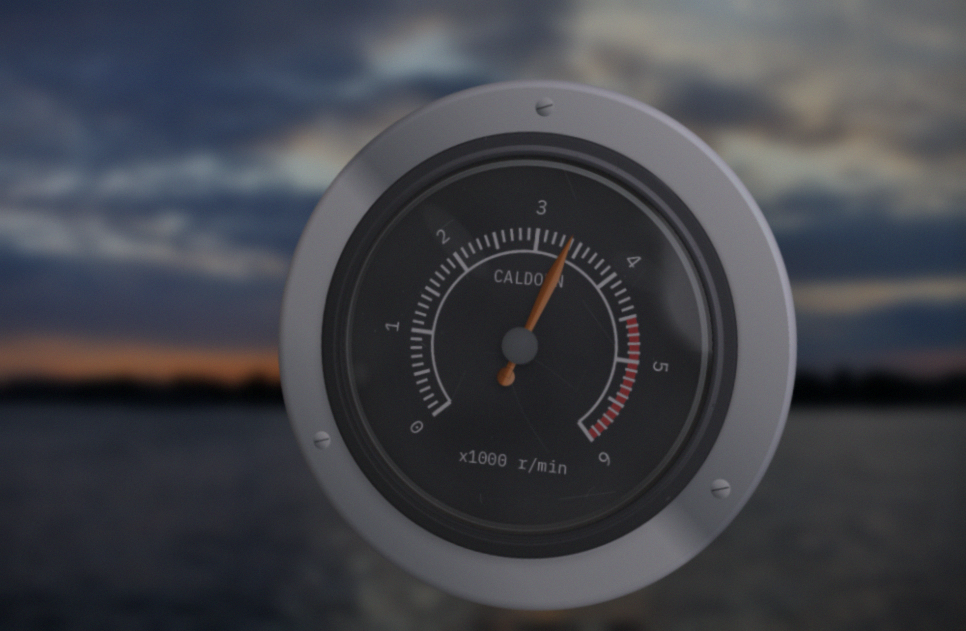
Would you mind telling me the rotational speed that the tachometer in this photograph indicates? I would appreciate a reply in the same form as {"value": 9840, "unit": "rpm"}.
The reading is {"value": 3400, "unit": "rpm"}
